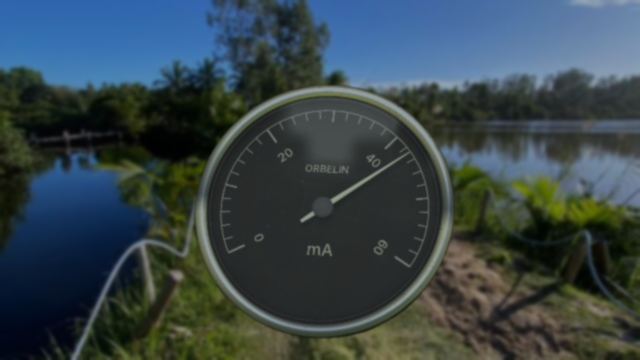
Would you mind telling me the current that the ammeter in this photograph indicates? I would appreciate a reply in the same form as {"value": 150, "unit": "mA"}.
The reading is {"value": 43, "unit": "mA"}
